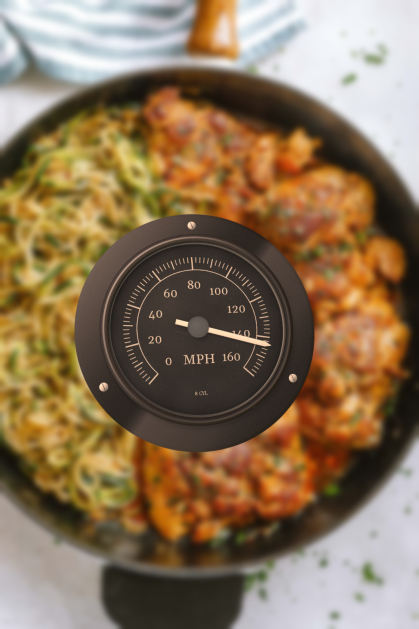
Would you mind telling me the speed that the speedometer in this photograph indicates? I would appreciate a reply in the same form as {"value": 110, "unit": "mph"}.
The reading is {"value": 144, "unit": "mph"}
